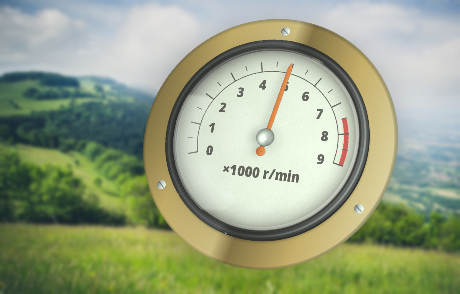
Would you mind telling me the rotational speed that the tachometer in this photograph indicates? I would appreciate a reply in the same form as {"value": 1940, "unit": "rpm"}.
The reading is {"value": 5000, "unit": "rpm"}
